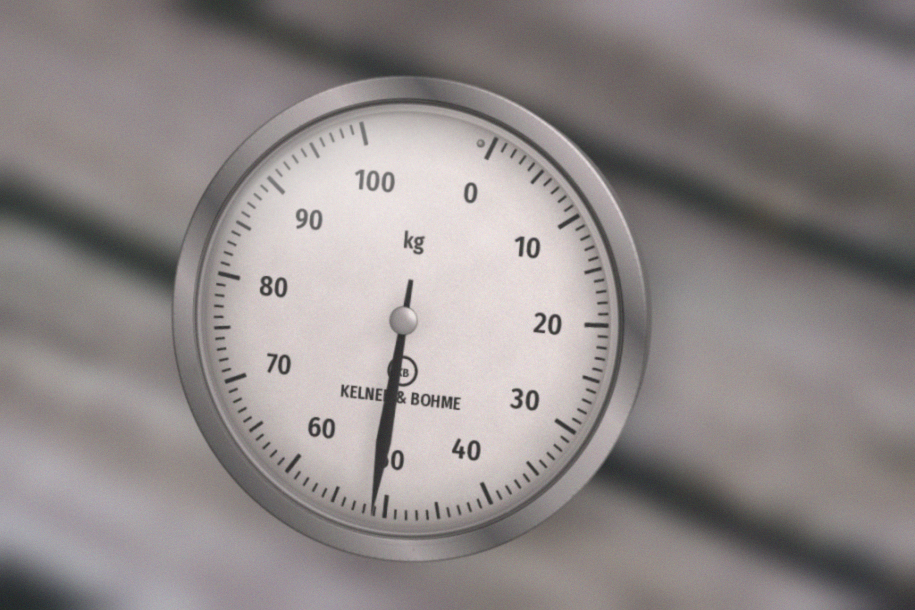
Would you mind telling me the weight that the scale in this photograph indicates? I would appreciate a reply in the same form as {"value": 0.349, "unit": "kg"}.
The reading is {"value": 51, "unit": "kg"}
